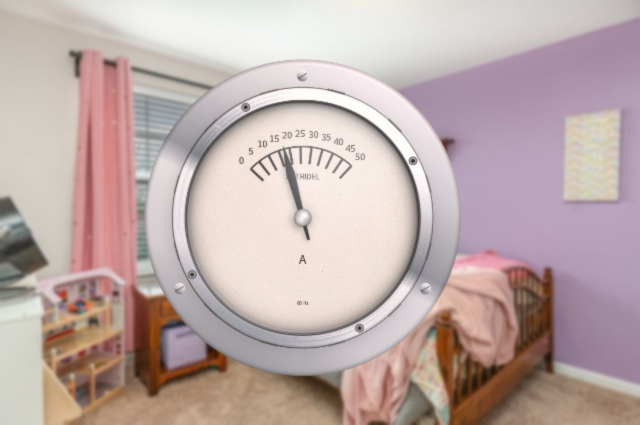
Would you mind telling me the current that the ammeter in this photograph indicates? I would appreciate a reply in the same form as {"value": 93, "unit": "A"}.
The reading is {"value": 17.5, "unit": "A"}
